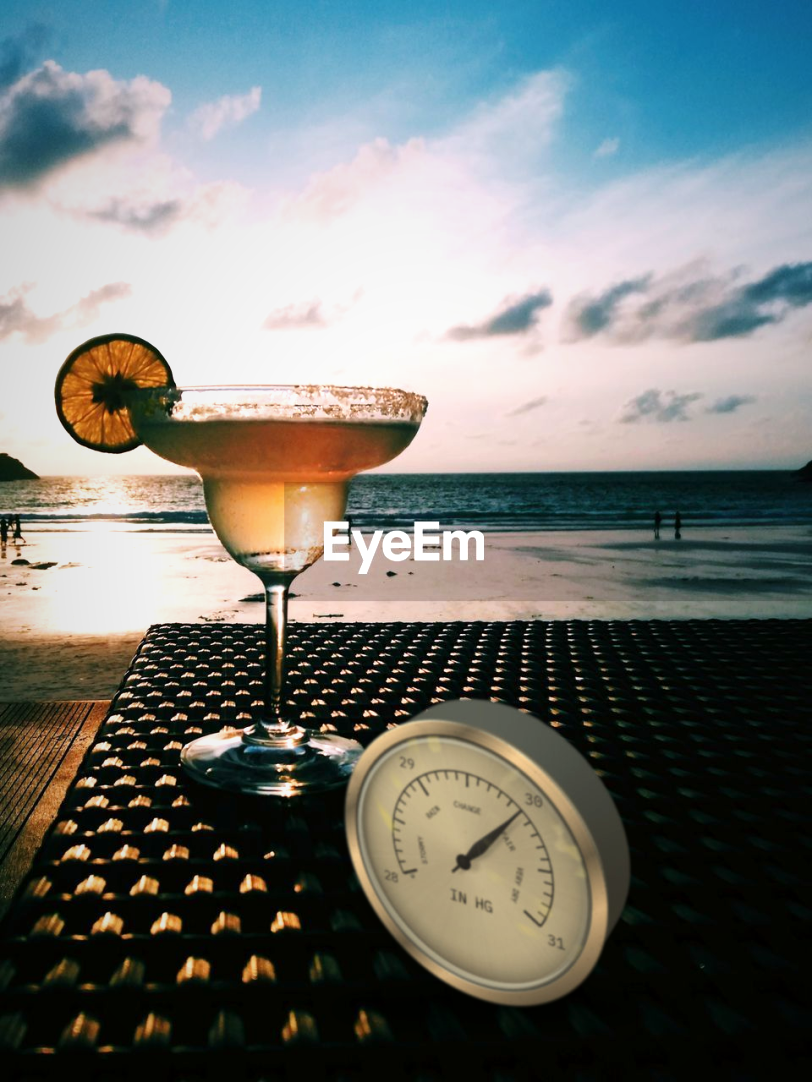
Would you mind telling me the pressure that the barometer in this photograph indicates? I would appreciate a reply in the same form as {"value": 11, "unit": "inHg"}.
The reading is {"value": 30, "unit": "inHg"}
